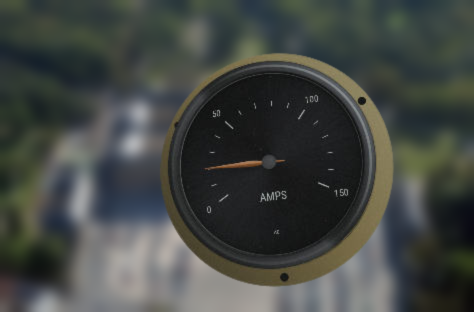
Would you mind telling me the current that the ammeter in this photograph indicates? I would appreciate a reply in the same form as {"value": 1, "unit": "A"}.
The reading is {"value": 20, "unit": "A"}
